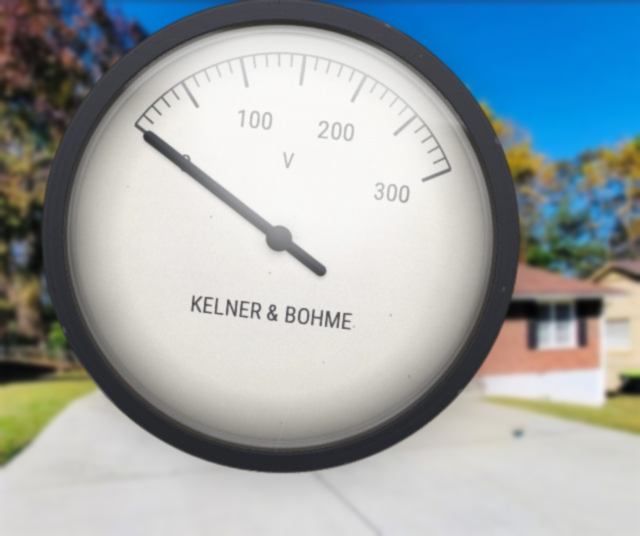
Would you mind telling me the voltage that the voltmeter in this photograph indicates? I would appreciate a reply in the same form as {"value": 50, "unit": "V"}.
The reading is {"value": 0, "unit": "V"}
